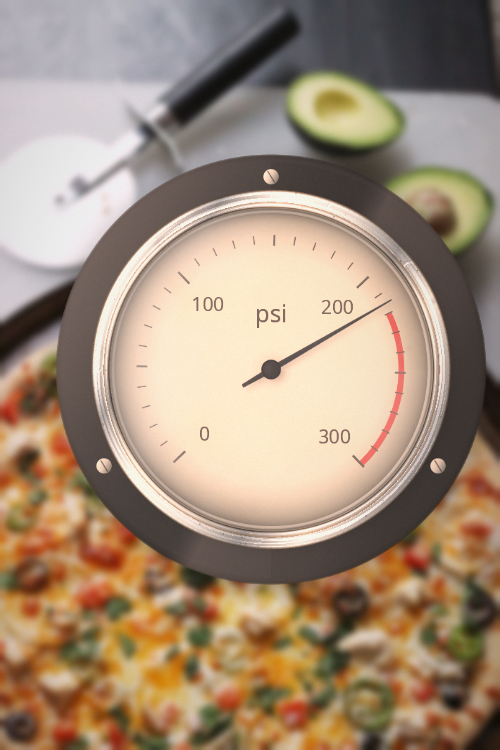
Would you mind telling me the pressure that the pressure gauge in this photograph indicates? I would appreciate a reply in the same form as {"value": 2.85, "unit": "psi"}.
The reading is {"value": 215, "unit": "psi"}
